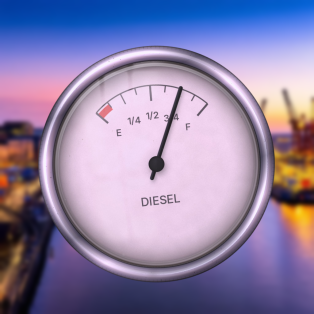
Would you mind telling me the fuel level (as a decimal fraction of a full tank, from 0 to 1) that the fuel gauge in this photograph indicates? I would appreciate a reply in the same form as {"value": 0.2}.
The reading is {"value": 0.75}
